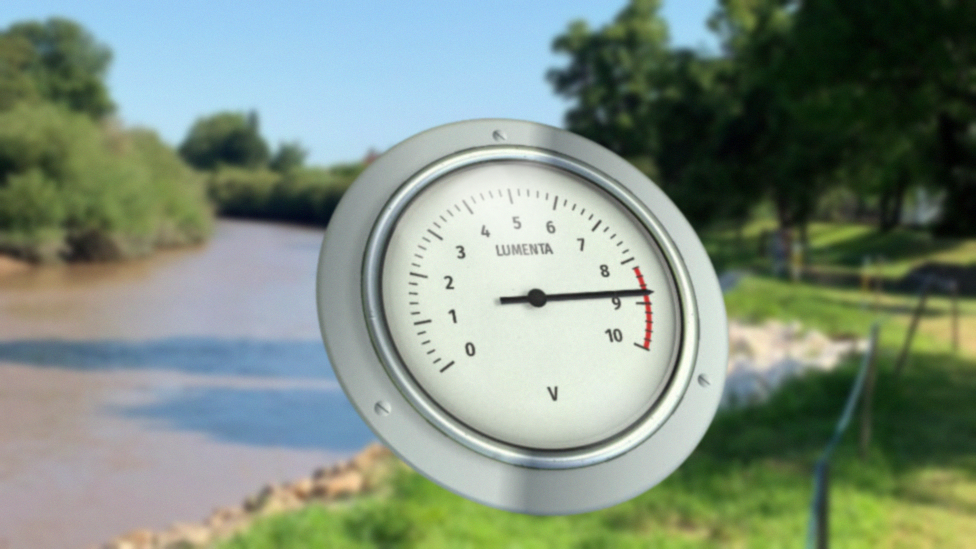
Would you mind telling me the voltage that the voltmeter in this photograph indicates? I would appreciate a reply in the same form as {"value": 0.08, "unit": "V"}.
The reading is {"value": 8.8, "unit": "V"}
